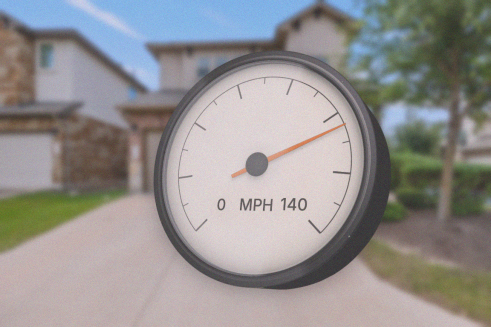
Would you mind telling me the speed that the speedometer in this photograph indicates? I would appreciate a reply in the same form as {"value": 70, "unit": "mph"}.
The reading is {"value": 105, "unit": "mph"}
